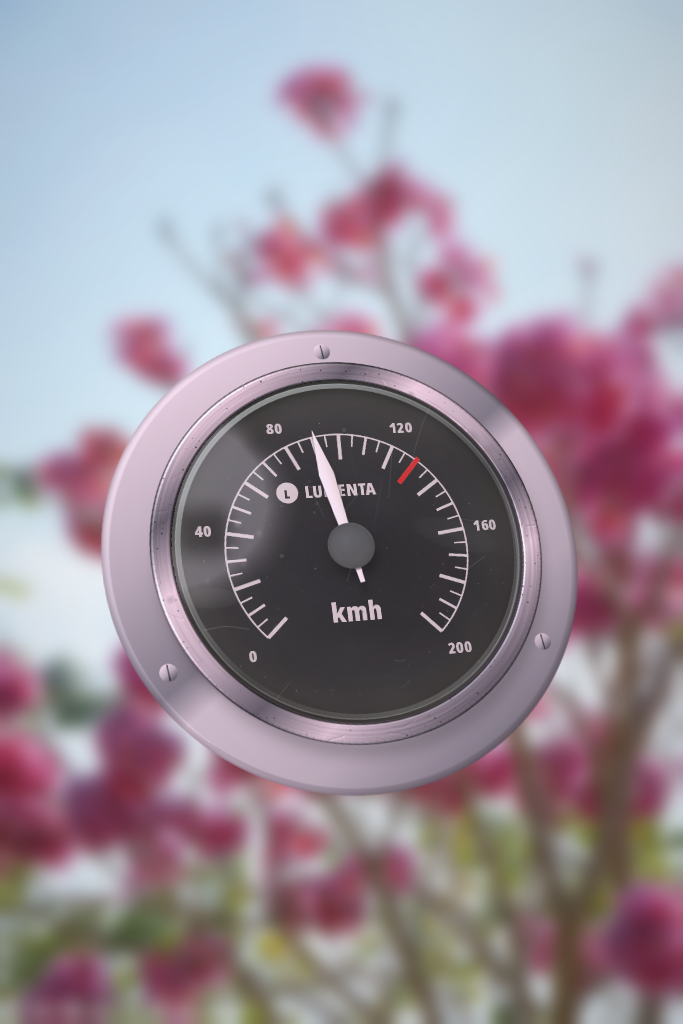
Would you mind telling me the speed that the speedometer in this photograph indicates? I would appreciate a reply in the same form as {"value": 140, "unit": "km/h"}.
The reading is {"value": 90, "unit": "km/h"}
